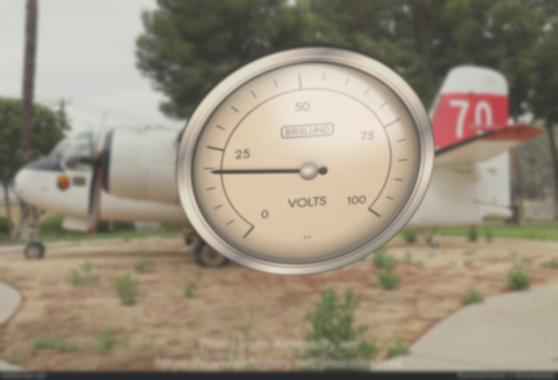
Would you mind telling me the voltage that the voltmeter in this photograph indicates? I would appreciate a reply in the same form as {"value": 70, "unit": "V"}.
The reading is {"value": 20, "unit": "V"}
